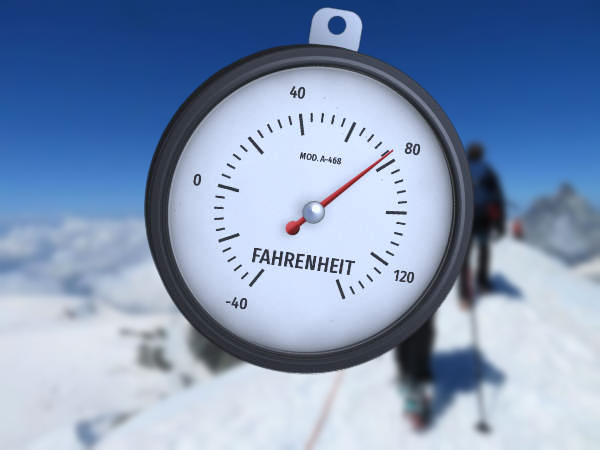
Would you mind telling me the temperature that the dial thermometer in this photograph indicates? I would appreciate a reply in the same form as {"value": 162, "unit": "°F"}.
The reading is {"value": 76, "unit": "°F"}
